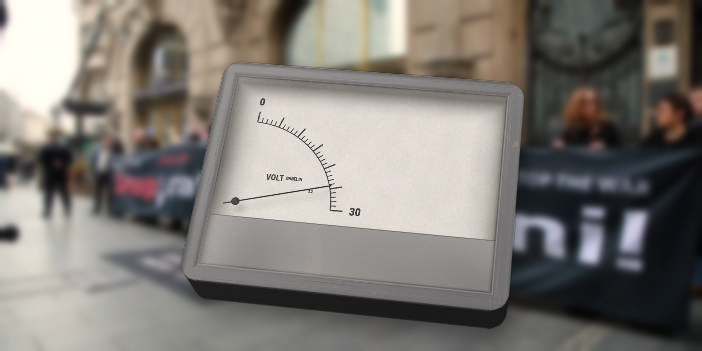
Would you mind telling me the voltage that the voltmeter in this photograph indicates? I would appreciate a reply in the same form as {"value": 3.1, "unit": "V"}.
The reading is {"value": 25, "unit": "V"}
